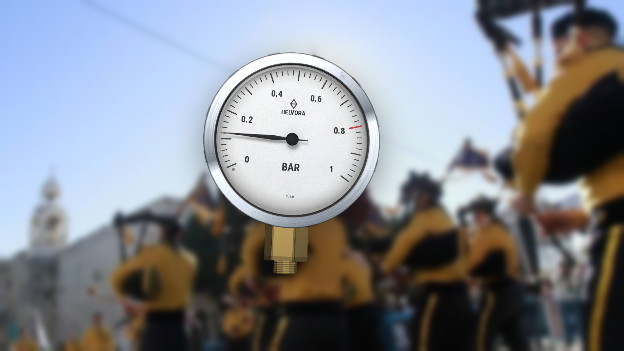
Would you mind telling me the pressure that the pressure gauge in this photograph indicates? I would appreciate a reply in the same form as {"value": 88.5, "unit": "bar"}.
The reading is {"value": 0.12, "unit": "bar"}
